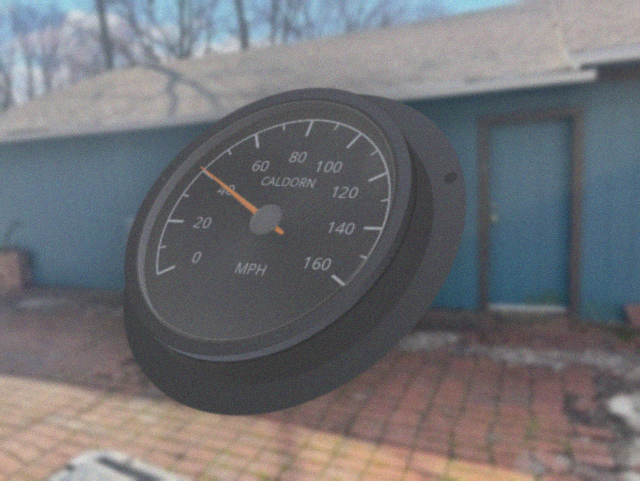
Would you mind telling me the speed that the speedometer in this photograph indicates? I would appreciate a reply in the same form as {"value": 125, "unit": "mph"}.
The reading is {"value": 40, "unit": "mph"}
